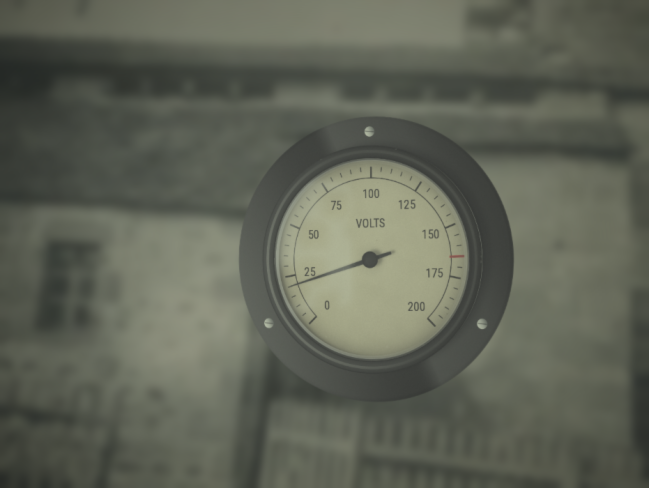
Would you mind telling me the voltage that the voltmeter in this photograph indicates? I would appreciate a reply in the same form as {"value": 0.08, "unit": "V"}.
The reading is {"value": 20, "unit": "V"}
